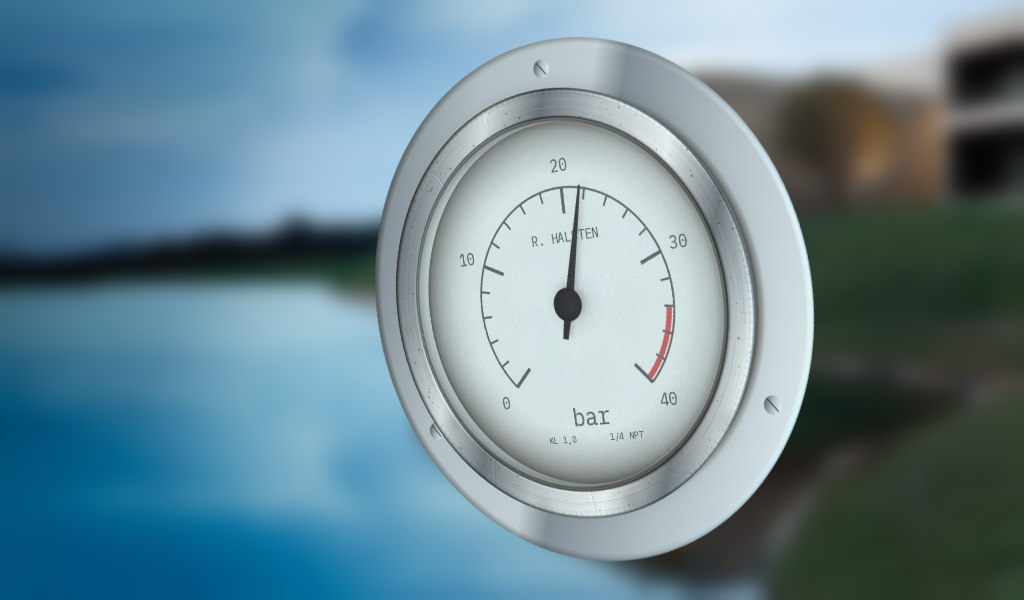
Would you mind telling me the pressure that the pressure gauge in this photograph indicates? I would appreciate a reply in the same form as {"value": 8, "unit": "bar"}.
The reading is {"value": 22, "unit": "bar"}
